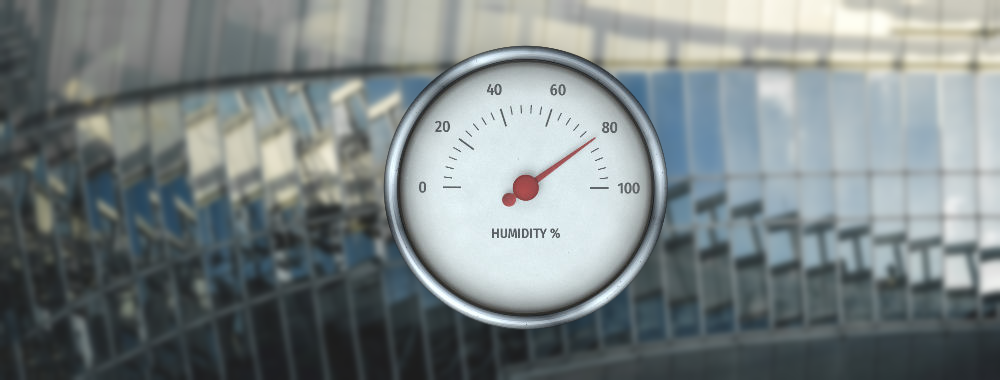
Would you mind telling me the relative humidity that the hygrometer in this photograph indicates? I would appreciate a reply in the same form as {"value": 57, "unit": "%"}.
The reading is {"value": 80, "unit": "%"}
